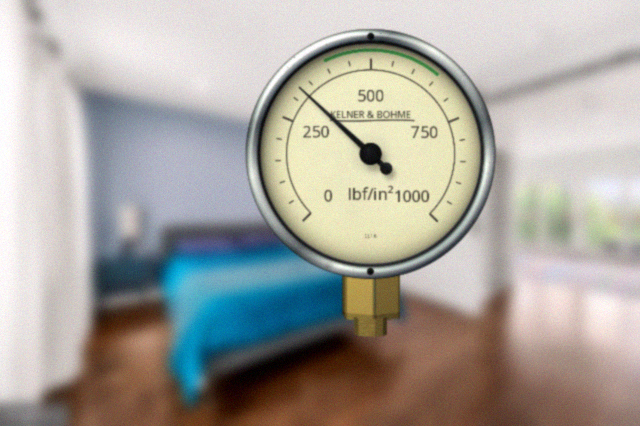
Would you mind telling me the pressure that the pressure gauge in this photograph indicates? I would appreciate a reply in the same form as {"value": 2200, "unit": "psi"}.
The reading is {"value": 325, "unit": "psi"}
